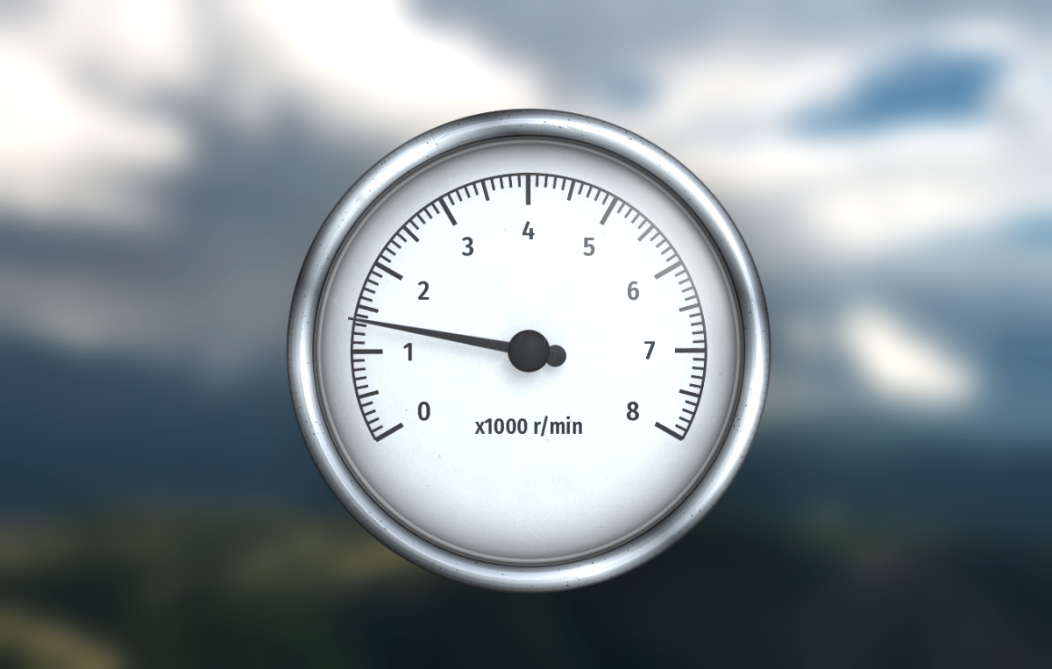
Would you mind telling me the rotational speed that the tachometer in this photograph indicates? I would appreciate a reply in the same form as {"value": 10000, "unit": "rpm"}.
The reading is {"value": 1350, "unit": "rpm"}
